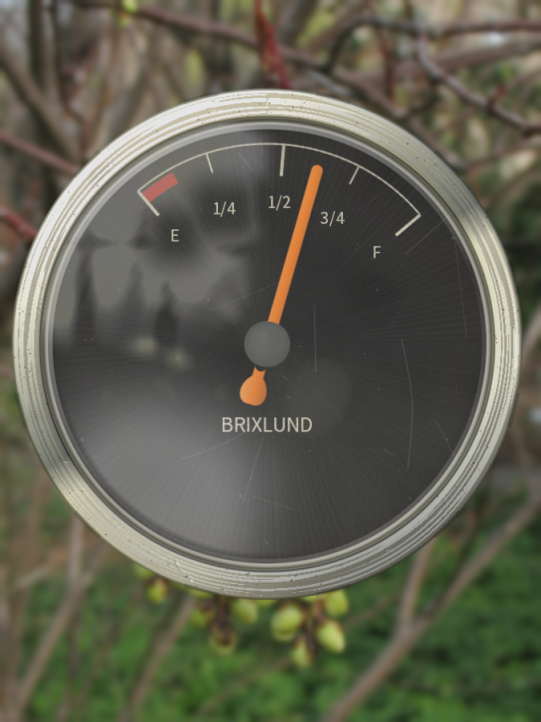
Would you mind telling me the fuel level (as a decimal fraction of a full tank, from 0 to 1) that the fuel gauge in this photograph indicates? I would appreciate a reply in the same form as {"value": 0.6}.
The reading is {"value": 0.625}
